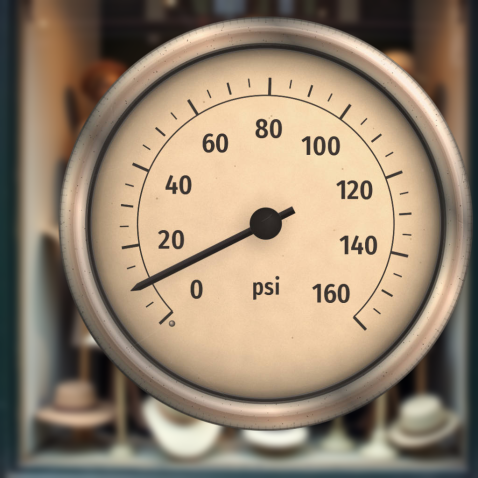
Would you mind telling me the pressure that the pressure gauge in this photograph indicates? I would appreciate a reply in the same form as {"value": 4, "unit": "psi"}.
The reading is {"value": 10, "unit": "psi"}
